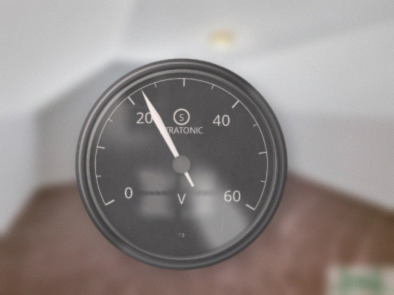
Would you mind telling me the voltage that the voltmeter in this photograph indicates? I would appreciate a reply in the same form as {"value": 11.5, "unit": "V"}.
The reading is {"value": 22.5, "unit": "V"}
